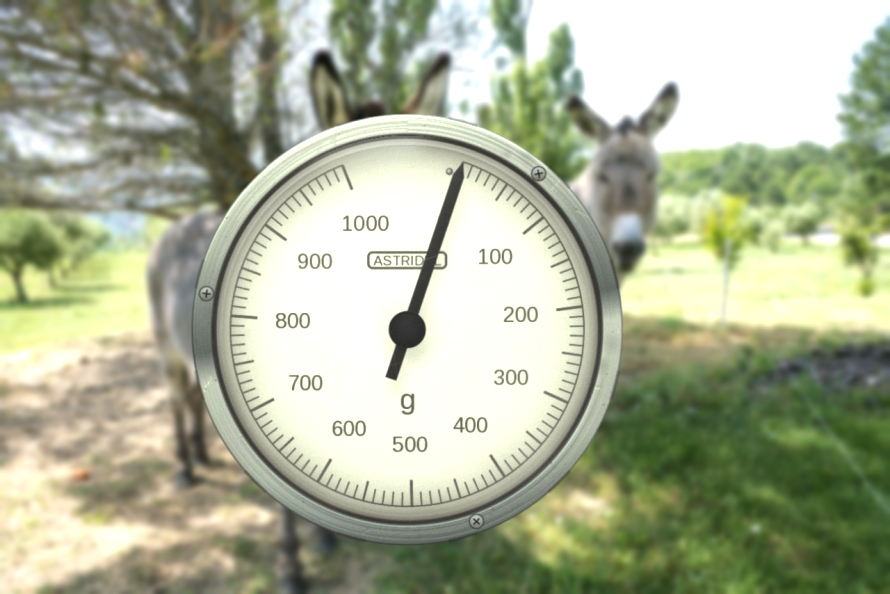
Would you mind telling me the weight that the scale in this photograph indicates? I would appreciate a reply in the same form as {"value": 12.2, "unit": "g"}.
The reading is {"value": 0, "unit": "g"}
